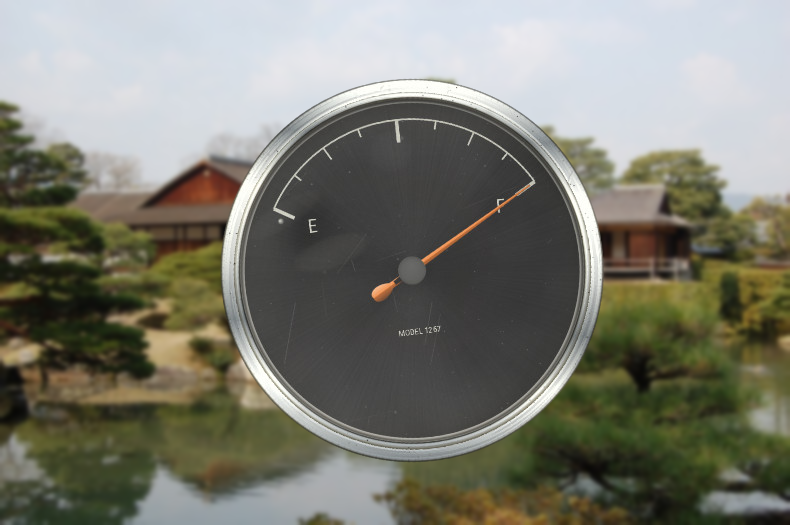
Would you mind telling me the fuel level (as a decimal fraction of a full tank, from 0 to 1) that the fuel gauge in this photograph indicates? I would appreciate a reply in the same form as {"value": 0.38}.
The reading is {"value": 1}
